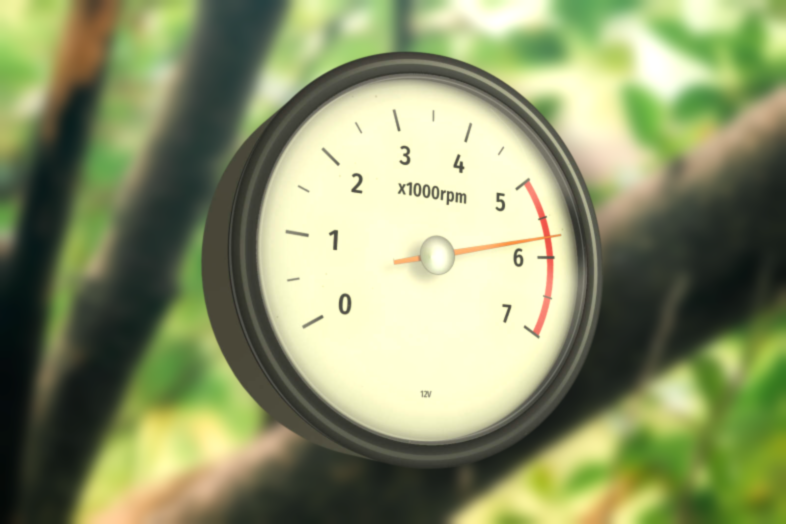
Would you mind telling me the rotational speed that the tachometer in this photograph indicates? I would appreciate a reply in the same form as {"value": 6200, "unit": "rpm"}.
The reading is {"value": 5750, "unit": "rpm"}
